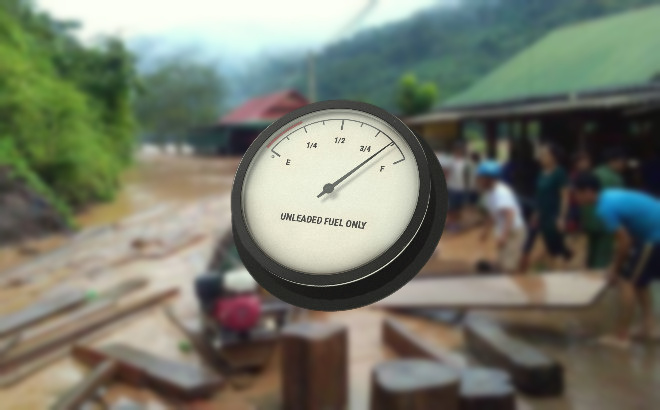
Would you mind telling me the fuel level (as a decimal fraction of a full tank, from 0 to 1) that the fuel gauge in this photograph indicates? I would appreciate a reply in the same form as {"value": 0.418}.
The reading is {"value": 0.875}
